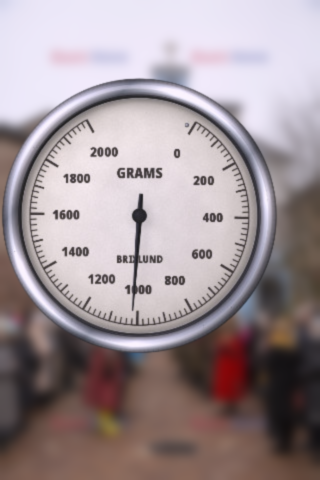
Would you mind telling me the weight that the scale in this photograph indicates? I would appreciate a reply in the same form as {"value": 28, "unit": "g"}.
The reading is {"value": 1020, "unit": "g"}
